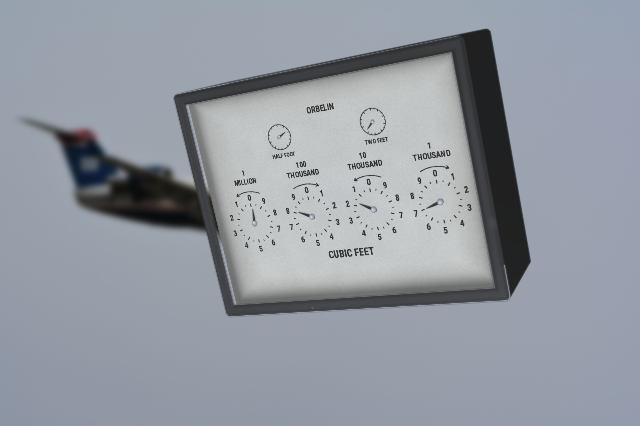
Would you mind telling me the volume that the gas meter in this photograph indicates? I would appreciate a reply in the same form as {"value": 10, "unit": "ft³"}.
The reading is {"value": 981700, "unit": "ft³"}
